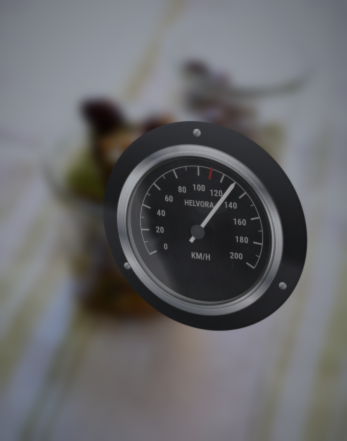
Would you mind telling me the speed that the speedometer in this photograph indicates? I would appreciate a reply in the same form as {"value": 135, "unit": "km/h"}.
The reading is {"value": 130, "unit": "km/h"}
